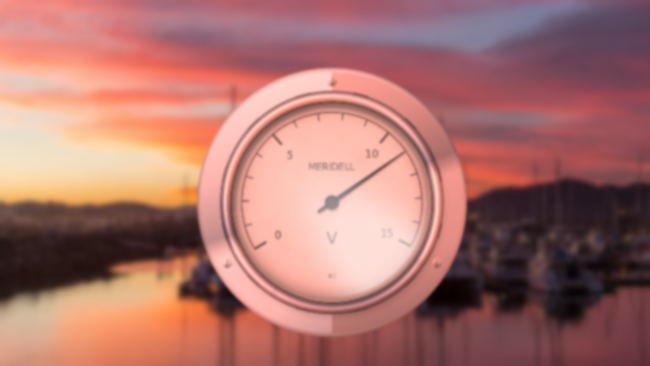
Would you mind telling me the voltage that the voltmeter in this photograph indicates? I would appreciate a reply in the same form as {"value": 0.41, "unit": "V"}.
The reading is {"value": 11, "unit": "V"}
